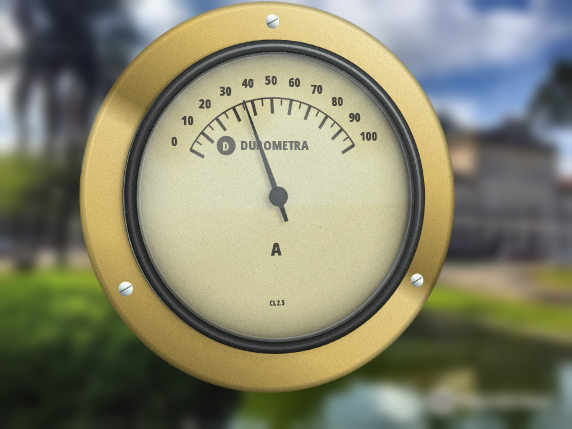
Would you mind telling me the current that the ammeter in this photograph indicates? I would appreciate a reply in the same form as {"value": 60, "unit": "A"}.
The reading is {"value": 35, "unit": "A"}
